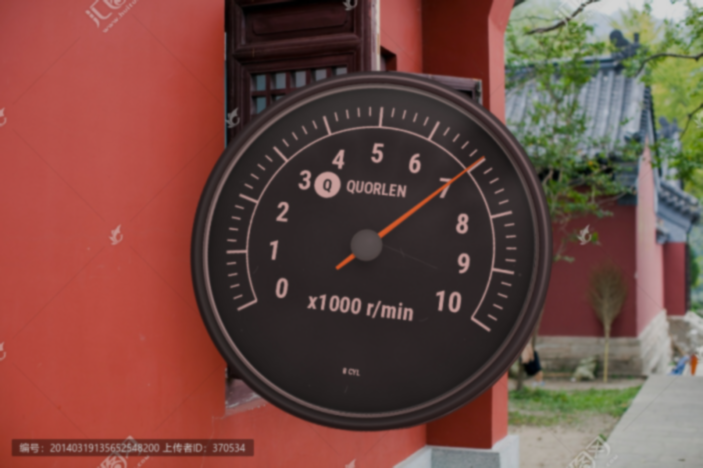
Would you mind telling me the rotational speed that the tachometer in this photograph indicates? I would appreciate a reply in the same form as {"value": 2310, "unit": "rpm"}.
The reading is {"value": 7000, "unit": "rpm"}
